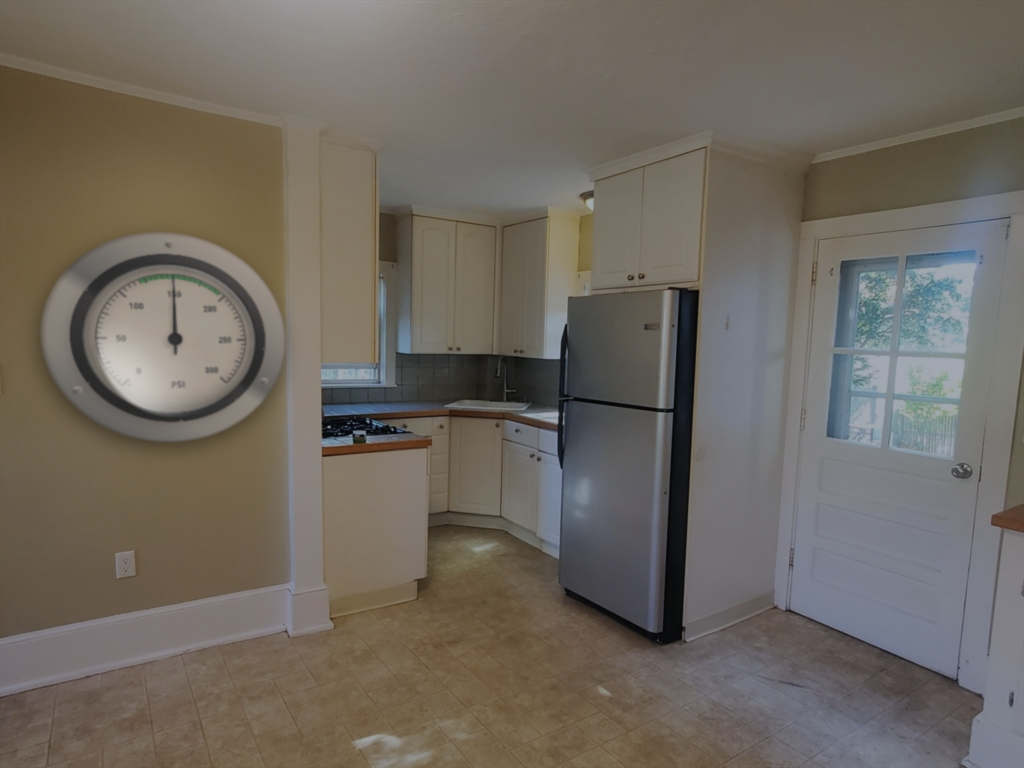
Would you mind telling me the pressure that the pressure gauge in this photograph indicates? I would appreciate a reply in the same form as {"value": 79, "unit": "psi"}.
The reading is {"value": 150, "unit": "psi"}
